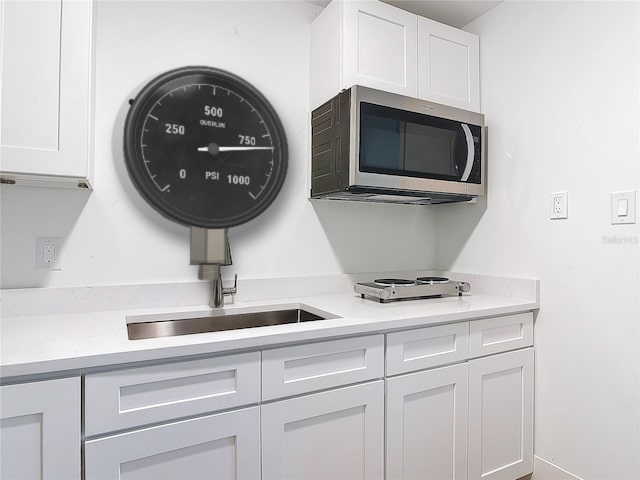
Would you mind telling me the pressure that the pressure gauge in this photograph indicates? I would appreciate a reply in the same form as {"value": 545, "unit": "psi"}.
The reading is {"value": 800, "unit": "psi"}
